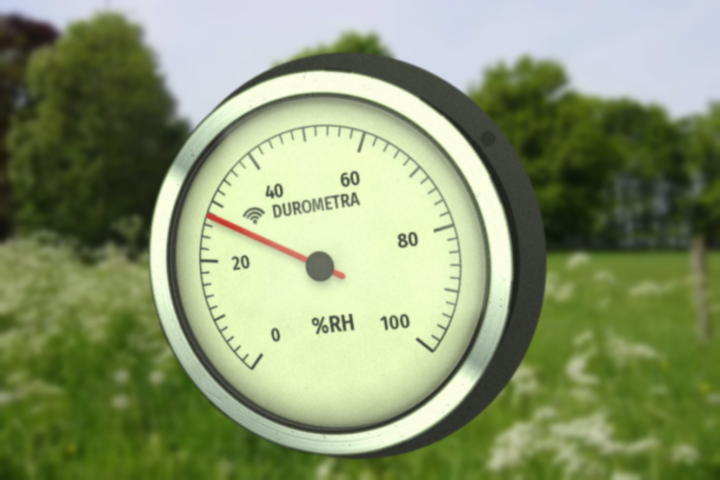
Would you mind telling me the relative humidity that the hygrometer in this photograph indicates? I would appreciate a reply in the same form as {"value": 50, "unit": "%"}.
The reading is {"value": 28, "unit": "%"}
